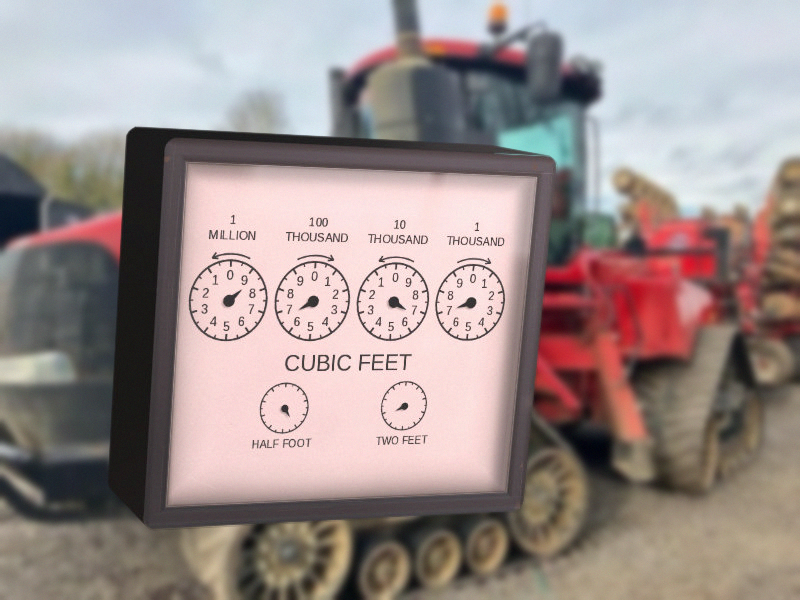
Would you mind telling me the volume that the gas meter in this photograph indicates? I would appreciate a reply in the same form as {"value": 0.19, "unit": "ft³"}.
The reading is {"value": 866700, "unit": "ft³"}
